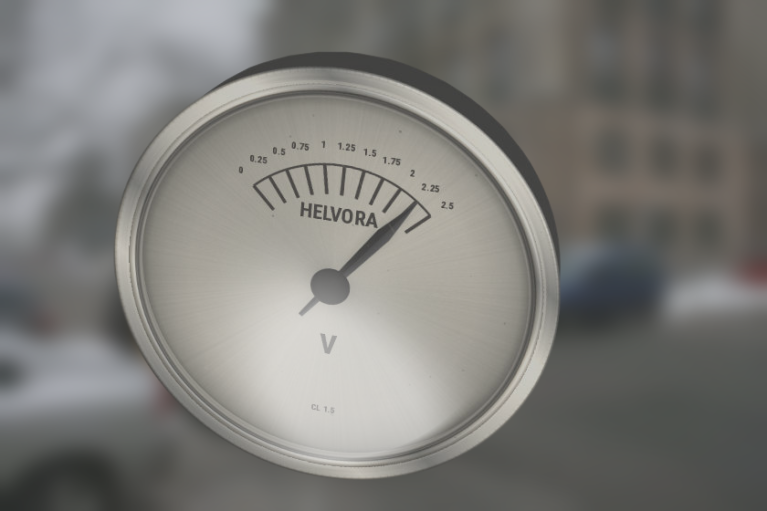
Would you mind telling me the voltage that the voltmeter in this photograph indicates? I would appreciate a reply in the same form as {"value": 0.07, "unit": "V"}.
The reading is {"value": 2.25, "unit": "V"}
